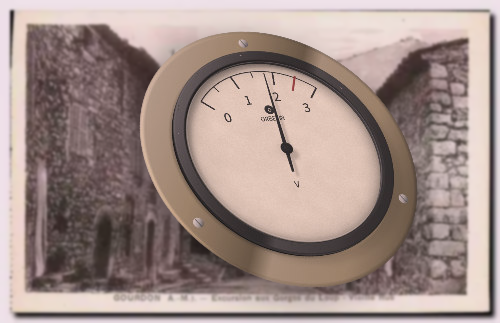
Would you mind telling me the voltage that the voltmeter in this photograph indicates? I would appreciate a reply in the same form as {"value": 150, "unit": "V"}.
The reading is {"value": 1.75, "unit": "V"}
